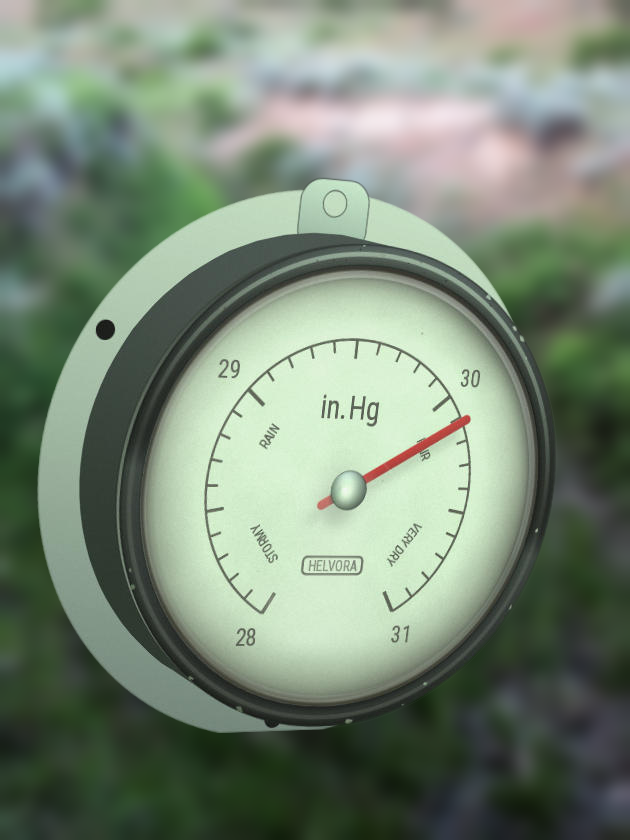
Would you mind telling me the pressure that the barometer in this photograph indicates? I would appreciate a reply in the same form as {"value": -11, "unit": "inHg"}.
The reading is {"value": 30.1, "unit": "inHg"}
